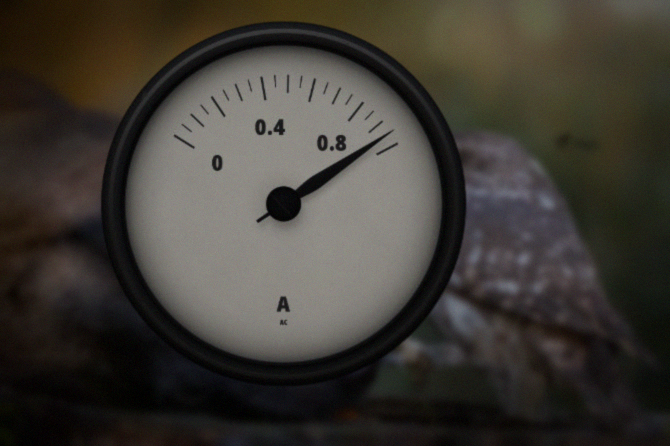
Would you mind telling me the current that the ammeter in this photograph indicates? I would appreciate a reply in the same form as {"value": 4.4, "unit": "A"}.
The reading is {"value": 0.95, "unit": "A"}
